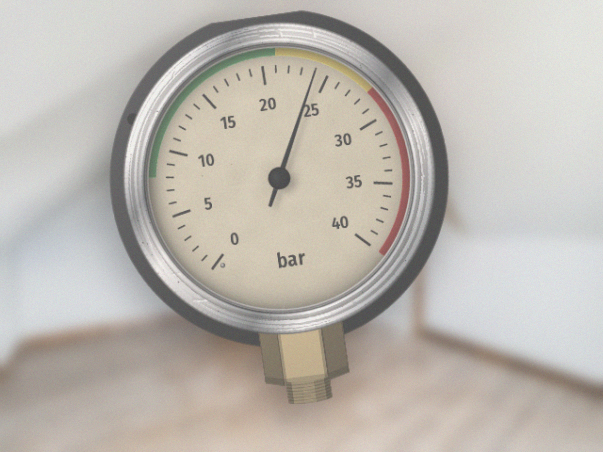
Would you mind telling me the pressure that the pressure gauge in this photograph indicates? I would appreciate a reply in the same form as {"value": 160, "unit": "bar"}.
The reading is {"value": 24, "unit": "bar"}
